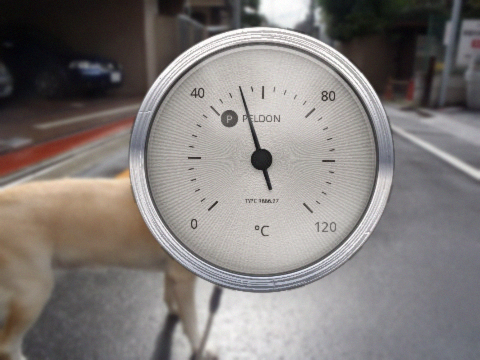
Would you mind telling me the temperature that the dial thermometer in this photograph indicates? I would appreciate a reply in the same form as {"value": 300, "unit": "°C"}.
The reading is {"value": 52, "unit": "°C"}
